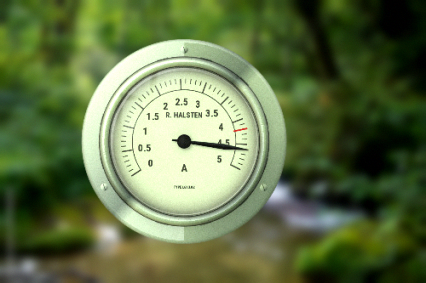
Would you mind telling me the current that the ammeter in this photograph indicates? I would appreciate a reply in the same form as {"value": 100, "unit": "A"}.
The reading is {"value": 4.6, "unit": "A"}
